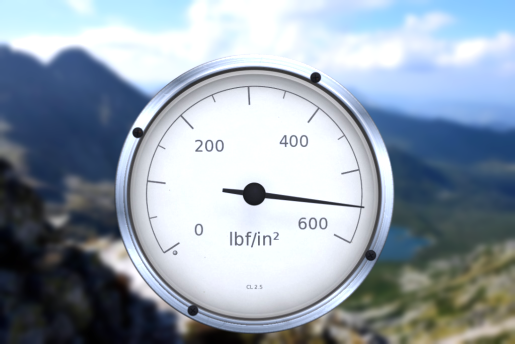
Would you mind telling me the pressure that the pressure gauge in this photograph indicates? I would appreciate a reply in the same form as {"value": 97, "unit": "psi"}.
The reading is {"value": 550, "unit": "psi"}
